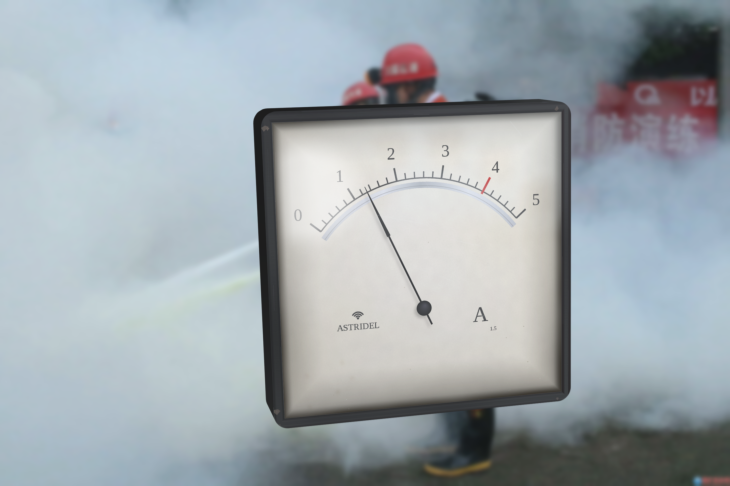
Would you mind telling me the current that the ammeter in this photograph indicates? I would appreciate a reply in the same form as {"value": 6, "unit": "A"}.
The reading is {"value": 1.3, "unit": "A"}
